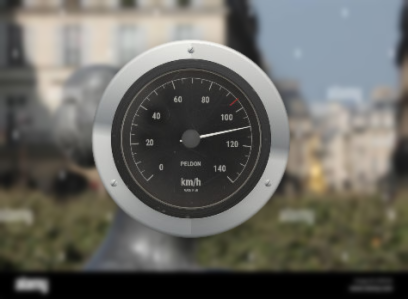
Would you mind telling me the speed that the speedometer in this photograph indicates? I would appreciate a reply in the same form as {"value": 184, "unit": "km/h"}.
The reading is {"value": 110, "unit": "km/h"}
